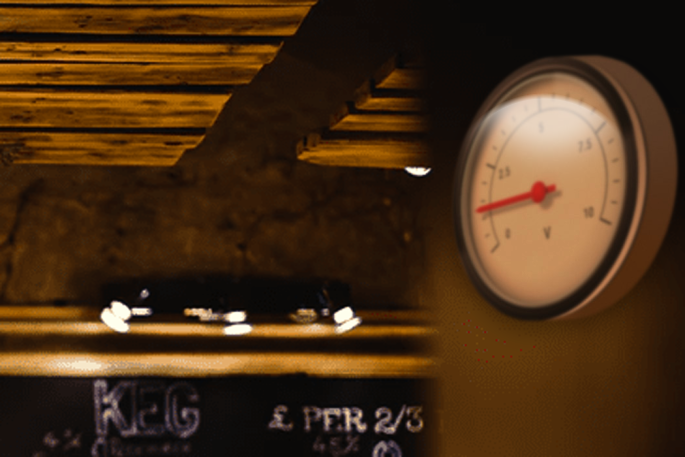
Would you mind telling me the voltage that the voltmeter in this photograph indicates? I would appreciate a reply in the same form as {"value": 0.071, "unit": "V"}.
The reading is {"value": 1.25, "unit": "V"}
